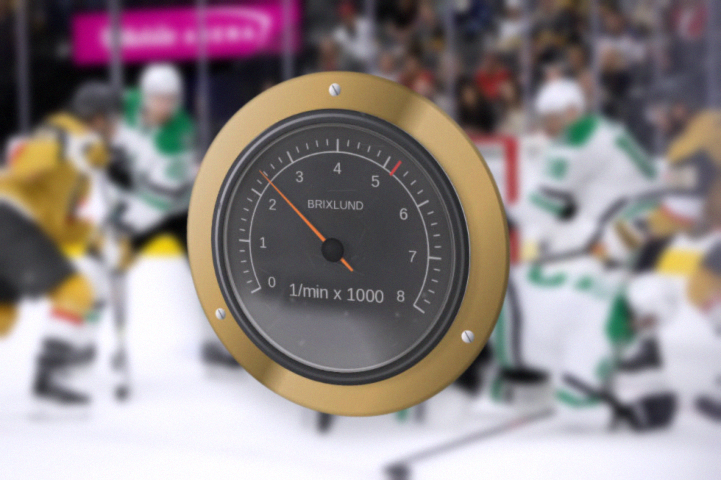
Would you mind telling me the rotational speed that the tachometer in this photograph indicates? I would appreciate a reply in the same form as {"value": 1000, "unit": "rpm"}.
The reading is {"value": 2400, "unit": "rpm"}
